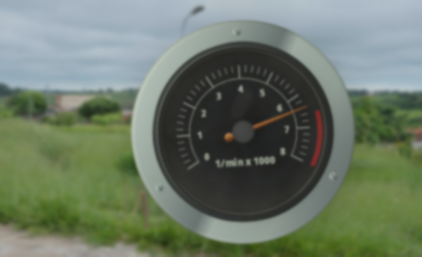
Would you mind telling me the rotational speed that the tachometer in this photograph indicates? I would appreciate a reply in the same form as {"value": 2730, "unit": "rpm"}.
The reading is {"value": 6400, "unit": "rpm"}
